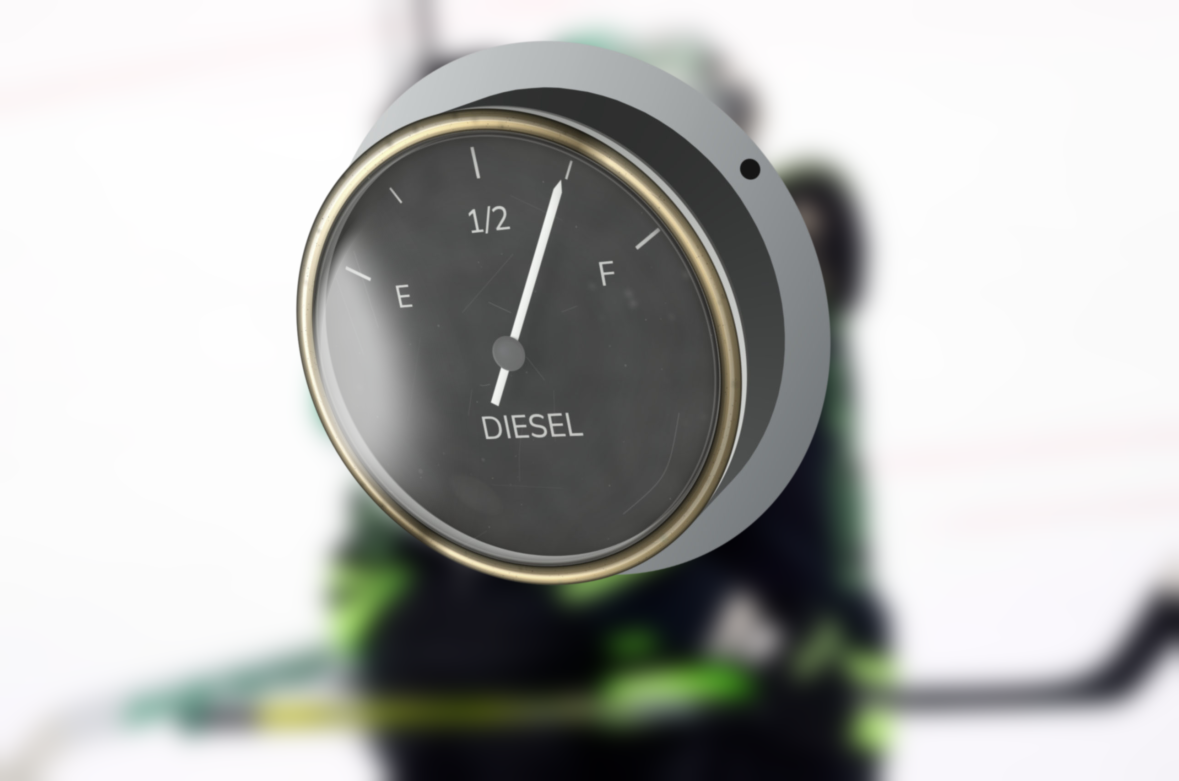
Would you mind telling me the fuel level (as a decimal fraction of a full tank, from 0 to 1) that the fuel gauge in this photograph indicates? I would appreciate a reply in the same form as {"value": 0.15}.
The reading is {"value": 0.75}
